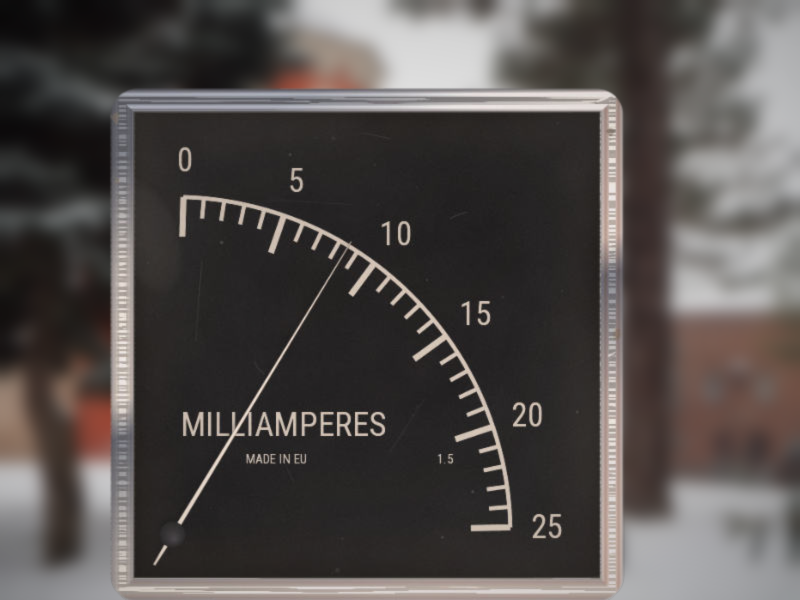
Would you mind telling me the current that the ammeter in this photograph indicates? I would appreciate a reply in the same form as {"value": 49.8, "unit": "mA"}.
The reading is {"value": 8.5, "unit": "mA"}
